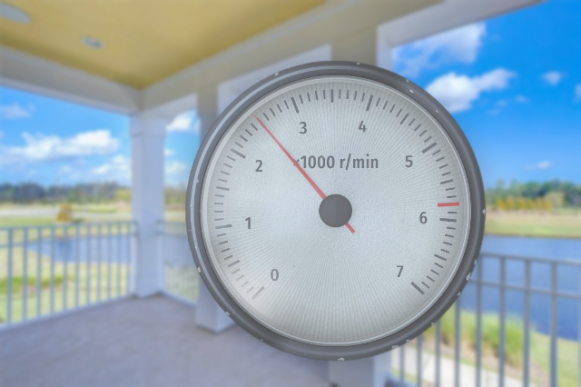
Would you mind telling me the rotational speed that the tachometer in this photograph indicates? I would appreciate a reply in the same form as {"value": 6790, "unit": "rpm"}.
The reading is {"value": 2500, "unit": "rpm"}
